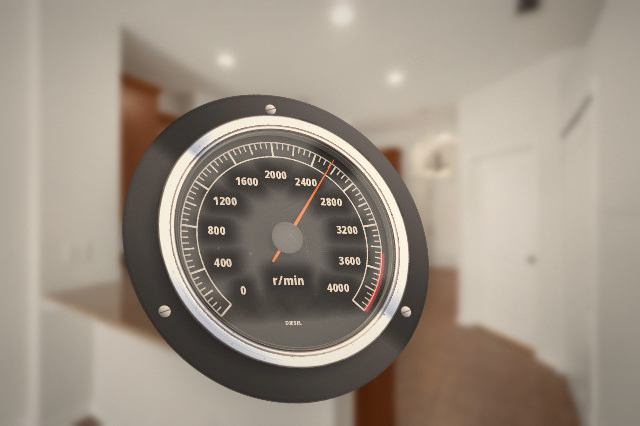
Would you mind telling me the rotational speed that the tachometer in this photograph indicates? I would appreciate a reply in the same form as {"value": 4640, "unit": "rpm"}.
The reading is {"value": 2550, "unit": "rpm"}
